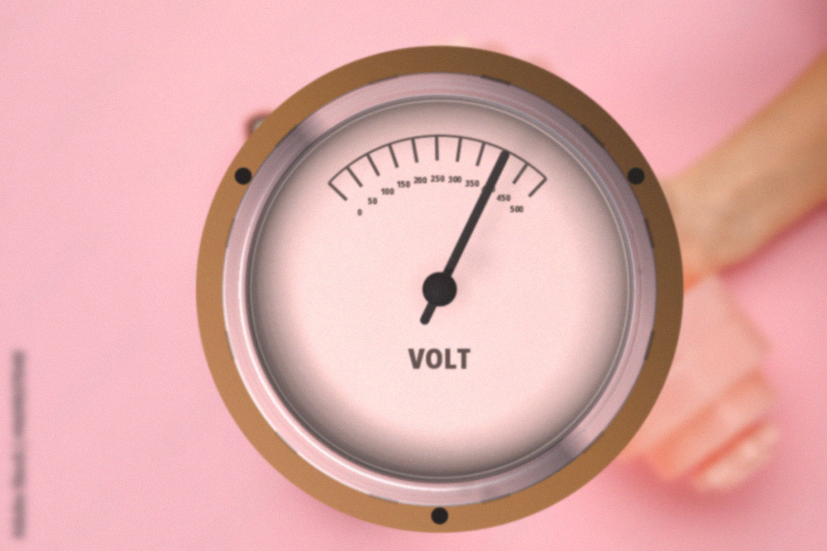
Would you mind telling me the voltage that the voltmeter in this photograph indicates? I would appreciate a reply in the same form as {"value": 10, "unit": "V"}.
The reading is {"value": 400, "unit": "V"}
